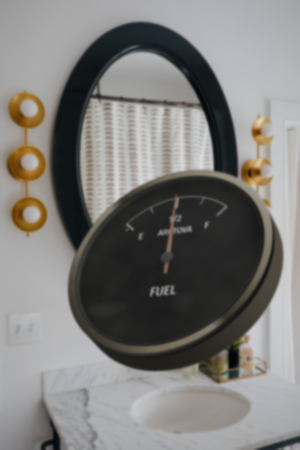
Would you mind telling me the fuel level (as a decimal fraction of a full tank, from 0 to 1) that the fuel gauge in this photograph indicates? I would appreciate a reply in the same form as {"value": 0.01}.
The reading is {"value": 0.5}
